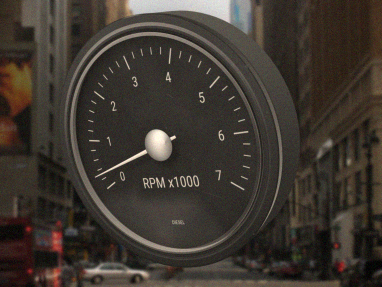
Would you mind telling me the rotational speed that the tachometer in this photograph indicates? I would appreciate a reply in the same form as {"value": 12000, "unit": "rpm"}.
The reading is {"value": 300, "unit": "rpm"}
